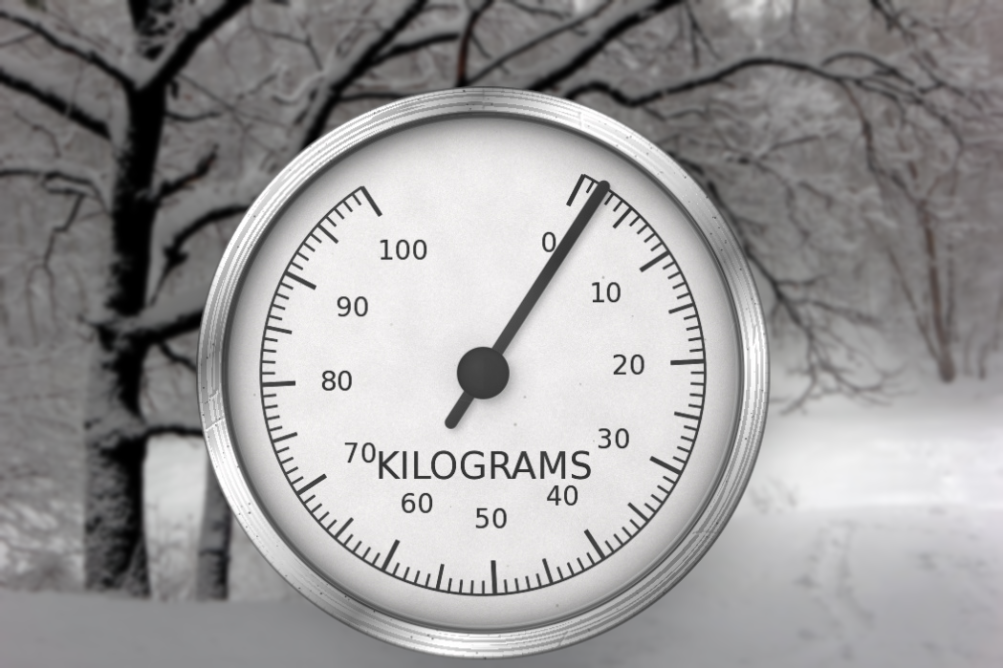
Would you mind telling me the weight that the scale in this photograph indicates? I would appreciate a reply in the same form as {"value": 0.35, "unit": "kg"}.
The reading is {"value": 2, "unit": "kg"}
